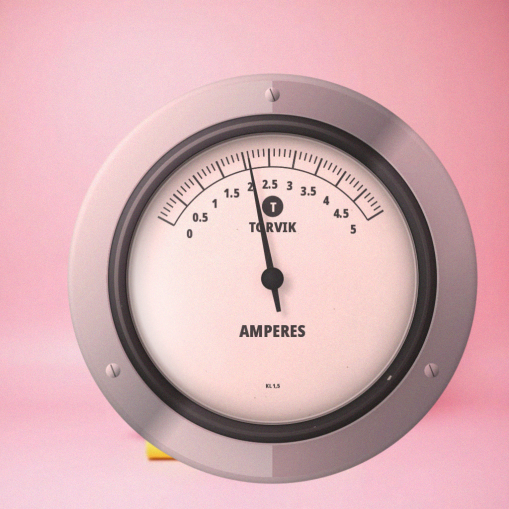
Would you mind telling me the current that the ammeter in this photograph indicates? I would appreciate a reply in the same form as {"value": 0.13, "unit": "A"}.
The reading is {"value": 2.1, "unit": "A"}
